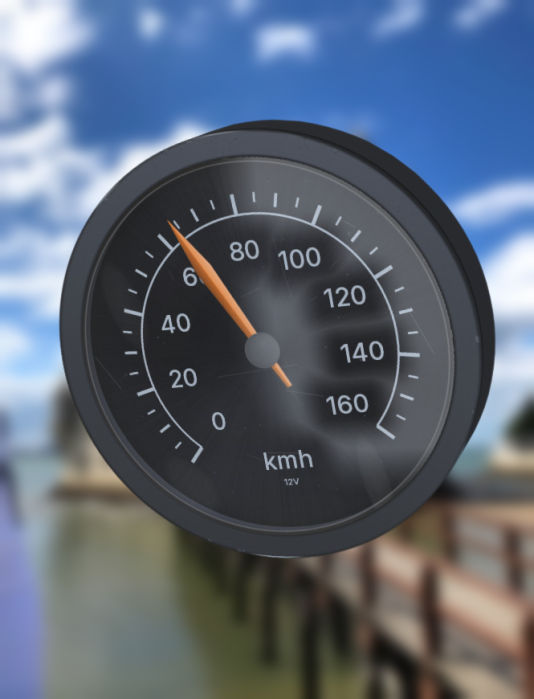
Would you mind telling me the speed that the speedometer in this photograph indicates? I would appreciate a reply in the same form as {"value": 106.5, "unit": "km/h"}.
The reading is {"value": 65, "unit": "km/h"}
